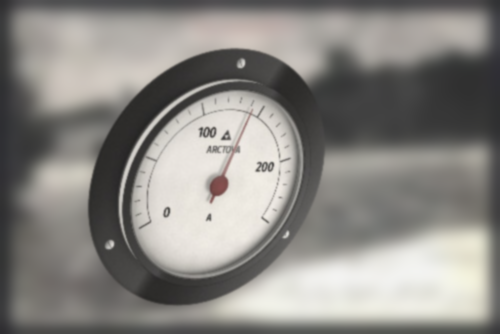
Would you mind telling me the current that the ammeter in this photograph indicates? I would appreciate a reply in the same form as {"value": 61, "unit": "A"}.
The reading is {"value": 140, "unit": "A"}
